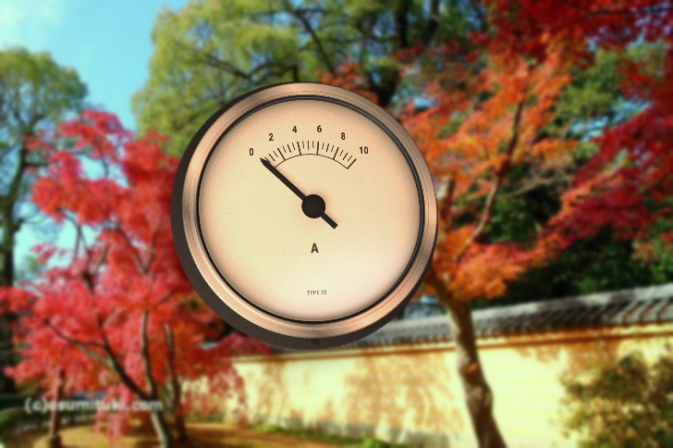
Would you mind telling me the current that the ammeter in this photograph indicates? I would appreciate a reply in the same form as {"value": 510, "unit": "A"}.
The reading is {"value": 0, "unit": "A"}
